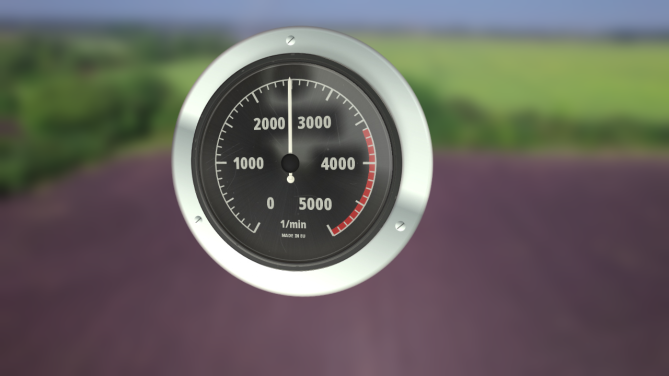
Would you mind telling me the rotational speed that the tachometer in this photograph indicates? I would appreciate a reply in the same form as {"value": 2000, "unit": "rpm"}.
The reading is {"value": 2500, "unit": "rpm"}
